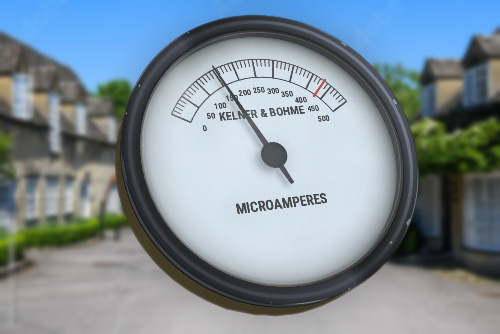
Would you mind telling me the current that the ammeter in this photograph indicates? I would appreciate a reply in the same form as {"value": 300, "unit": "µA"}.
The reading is {"value": 150, "unit": "µA"}
